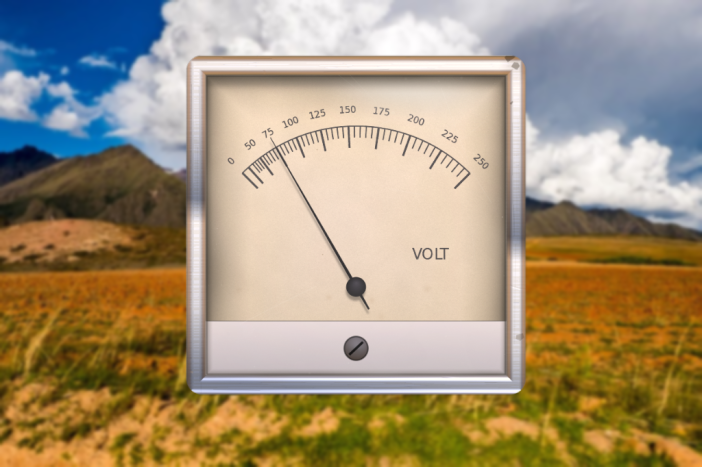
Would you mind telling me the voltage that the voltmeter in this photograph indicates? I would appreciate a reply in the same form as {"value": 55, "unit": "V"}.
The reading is {"value": 75, "unit": "V"}
